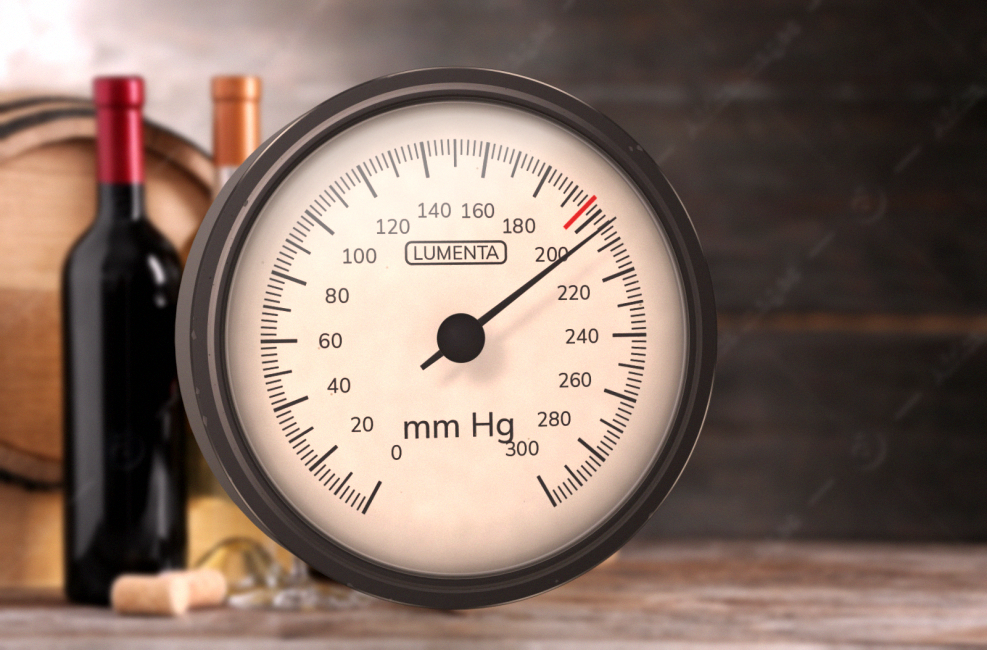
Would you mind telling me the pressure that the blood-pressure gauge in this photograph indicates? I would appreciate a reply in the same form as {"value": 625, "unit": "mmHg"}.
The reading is {"value": 204, "unit": "mmHg"}
